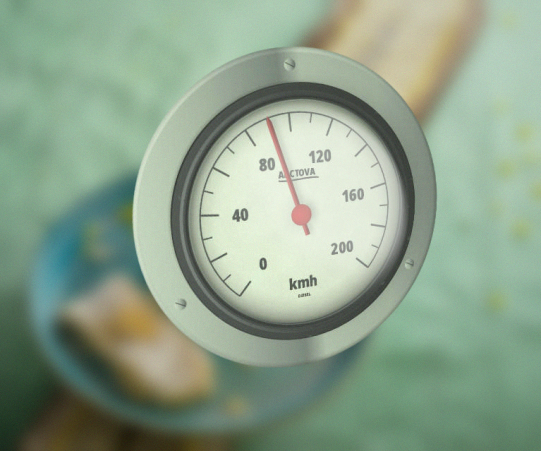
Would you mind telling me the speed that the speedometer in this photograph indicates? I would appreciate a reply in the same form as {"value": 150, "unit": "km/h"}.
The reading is {"value": 90, "unit": "km/h"}
